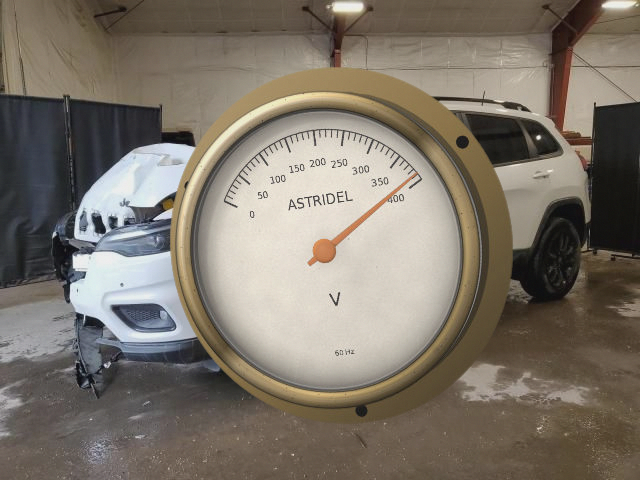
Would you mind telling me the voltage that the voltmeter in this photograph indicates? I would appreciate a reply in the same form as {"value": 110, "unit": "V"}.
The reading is {"value": 390, "unit": "V"}
